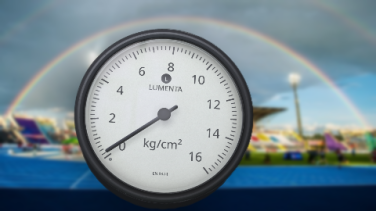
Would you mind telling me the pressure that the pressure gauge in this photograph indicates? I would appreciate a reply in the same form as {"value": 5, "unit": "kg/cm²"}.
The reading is {"value": 0.2, "unit": "kg/cm²"}
